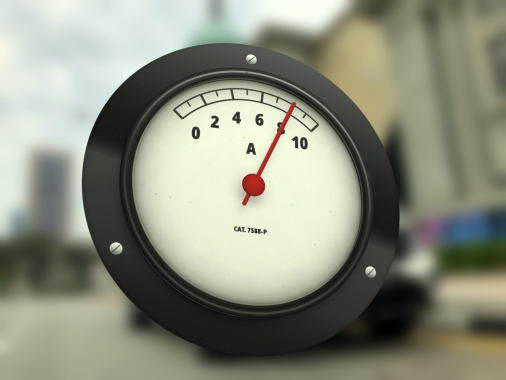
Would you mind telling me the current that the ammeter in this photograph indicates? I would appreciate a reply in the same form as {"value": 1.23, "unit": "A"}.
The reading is {"value": 8, "unit": "A"}
